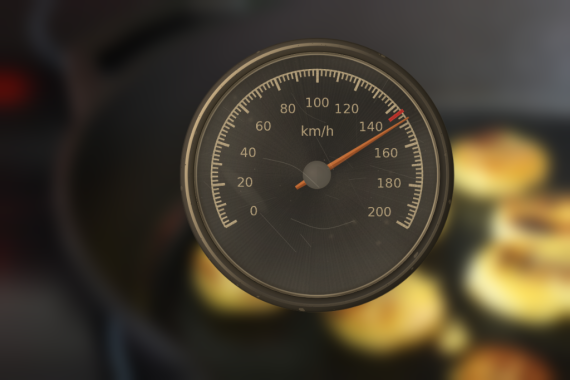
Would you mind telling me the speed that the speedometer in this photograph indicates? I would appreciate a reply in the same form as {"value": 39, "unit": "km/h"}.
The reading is {"value": 148, "unit": "km/h"}
